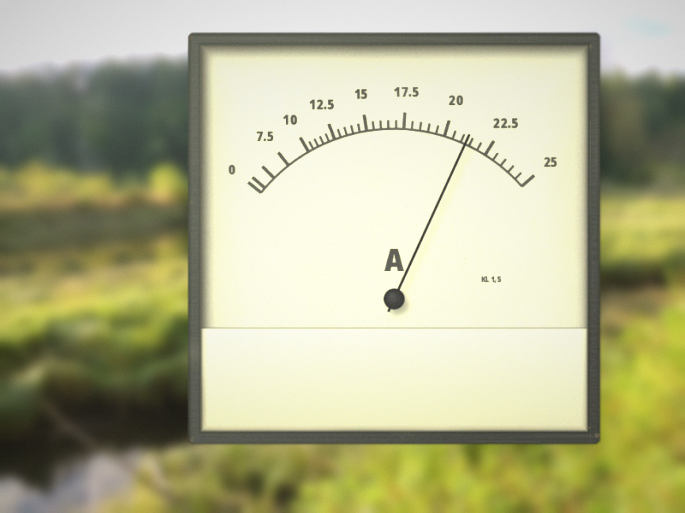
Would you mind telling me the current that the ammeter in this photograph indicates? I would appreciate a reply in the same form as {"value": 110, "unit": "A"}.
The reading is {"value": 21.25, "unit": "A"}
